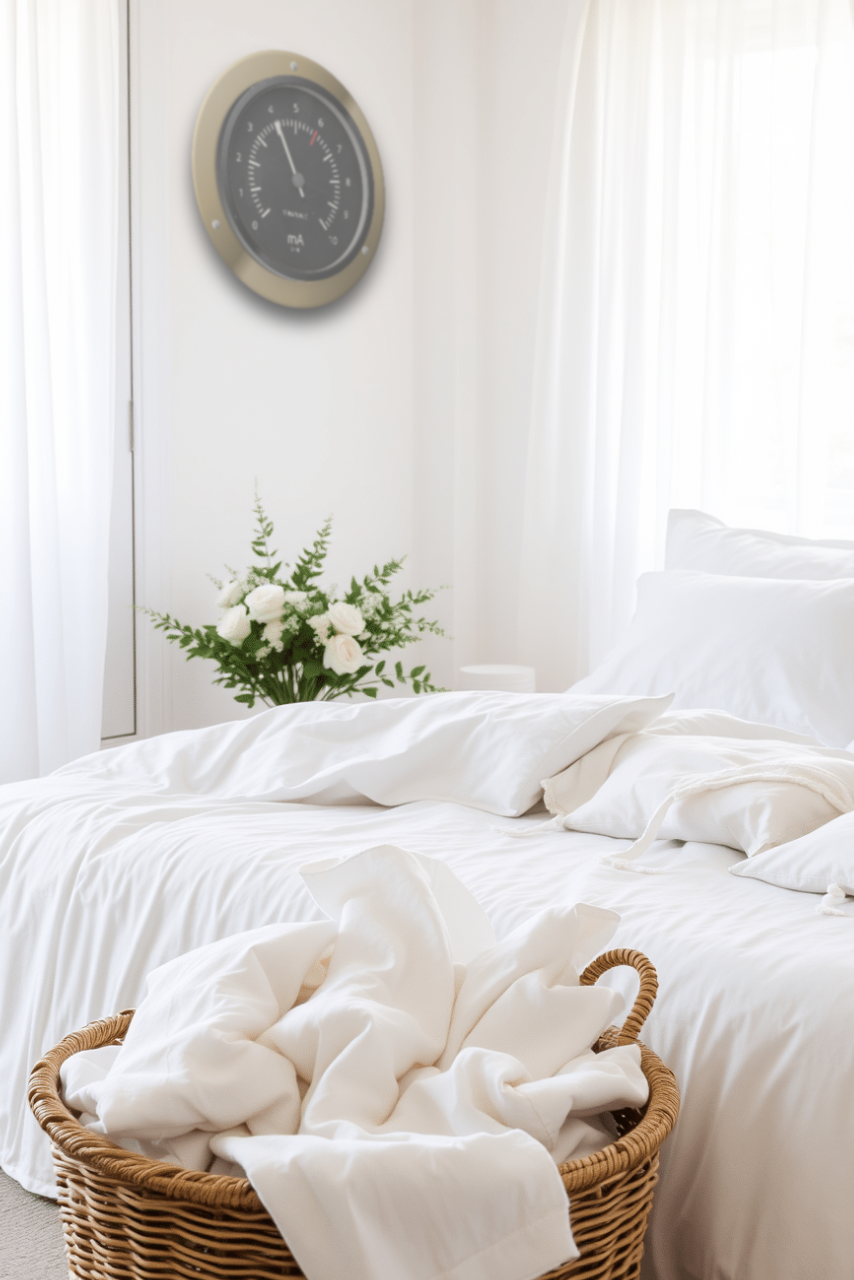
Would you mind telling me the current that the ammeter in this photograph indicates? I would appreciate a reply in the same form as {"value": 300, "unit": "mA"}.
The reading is {"value": 4, "unit": "mA"}
